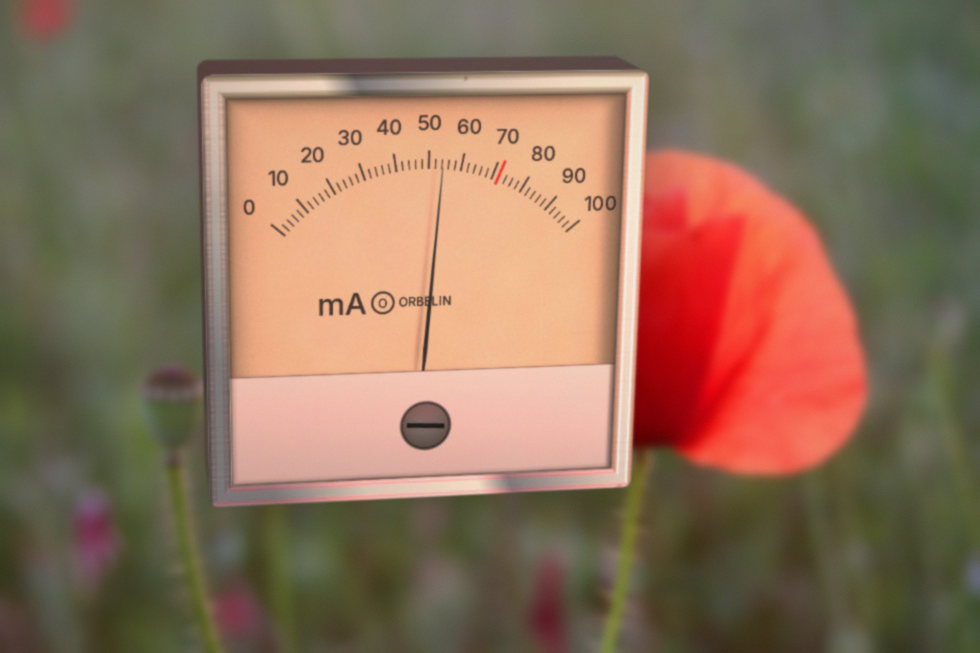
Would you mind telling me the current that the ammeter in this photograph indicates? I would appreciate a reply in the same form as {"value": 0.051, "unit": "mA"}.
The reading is {"value": 54, "unit": "mA"}
